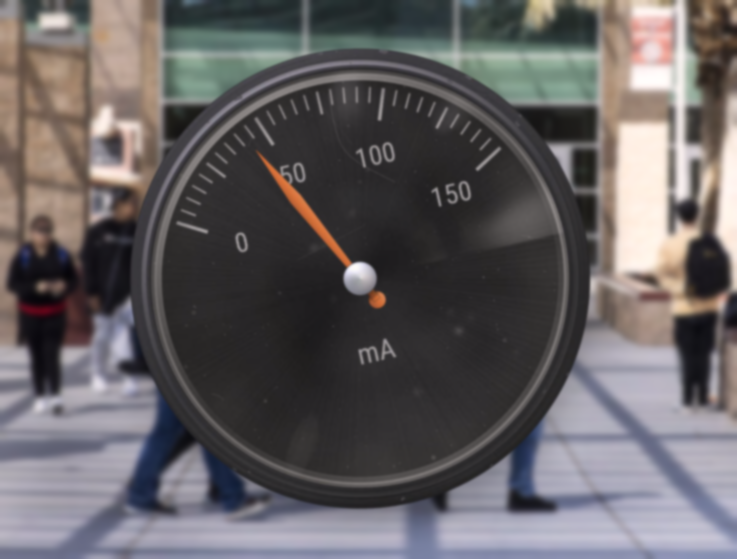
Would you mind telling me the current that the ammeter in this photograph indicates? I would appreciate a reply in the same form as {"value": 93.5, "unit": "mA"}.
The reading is {"value": 42.5, "unit": "mA"}
